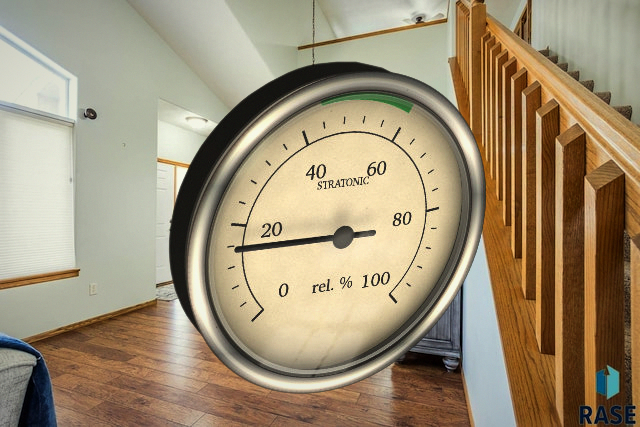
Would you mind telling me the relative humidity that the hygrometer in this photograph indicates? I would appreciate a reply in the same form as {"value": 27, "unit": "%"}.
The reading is {"value": 16, "unit": "%"}
